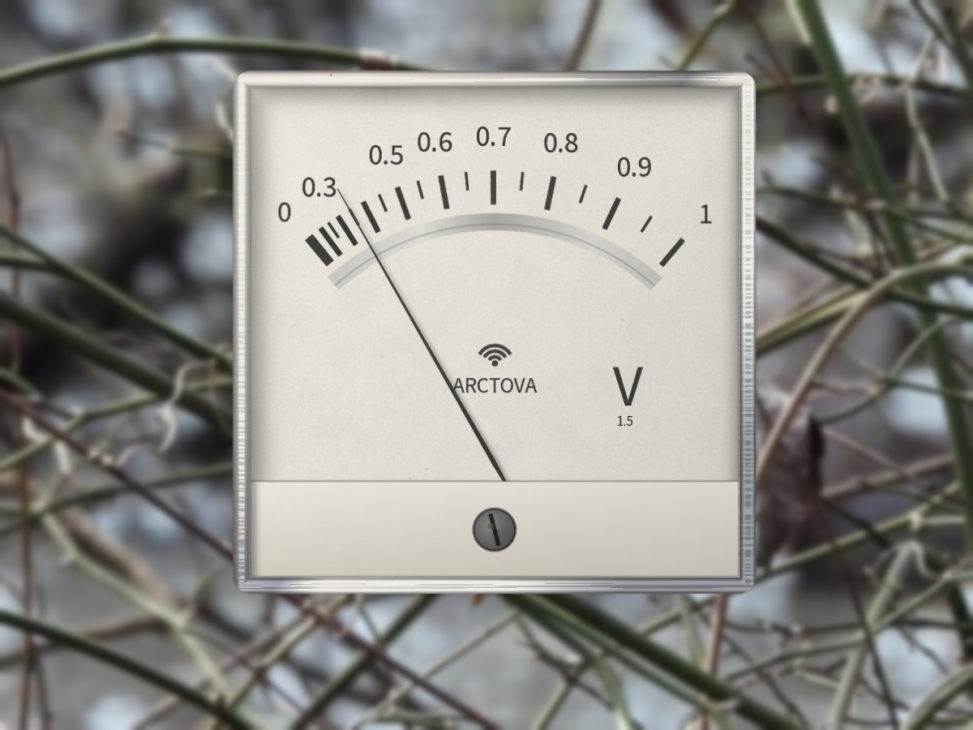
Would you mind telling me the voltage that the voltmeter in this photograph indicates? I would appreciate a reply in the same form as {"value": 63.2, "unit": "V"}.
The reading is {"value": 0.35, "unit": "V"}
